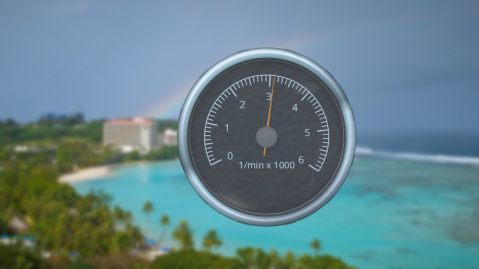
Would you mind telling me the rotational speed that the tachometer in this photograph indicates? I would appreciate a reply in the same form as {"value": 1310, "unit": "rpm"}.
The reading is {"value": 3100, "unit": "rpm"}
